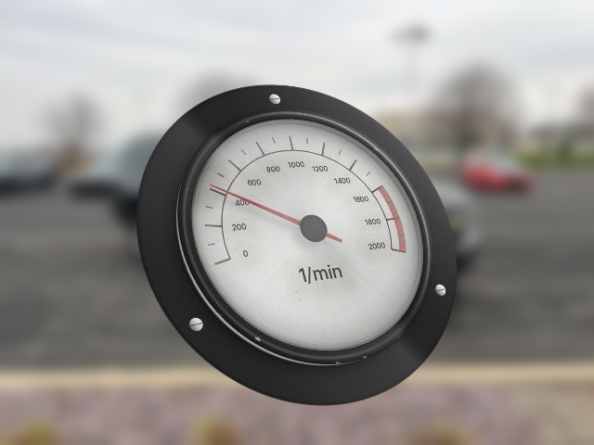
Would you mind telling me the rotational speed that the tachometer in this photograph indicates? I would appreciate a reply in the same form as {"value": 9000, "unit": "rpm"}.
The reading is {"value": 400, "unit": "rpm"}
